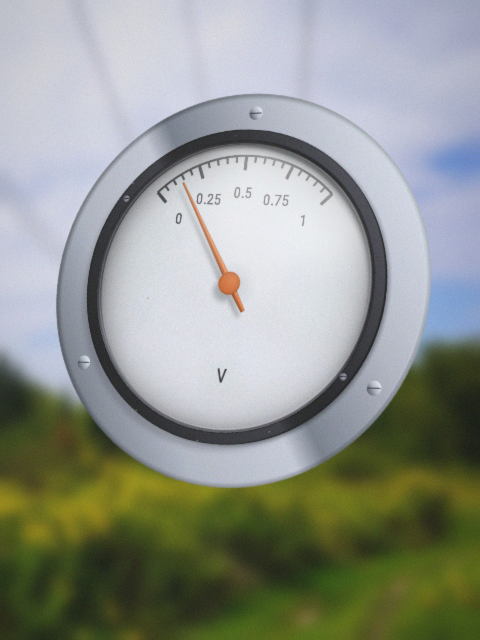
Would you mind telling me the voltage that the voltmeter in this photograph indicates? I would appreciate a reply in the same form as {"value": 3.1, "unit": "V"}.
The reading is {"value": 0.15, "unit": "V"}
